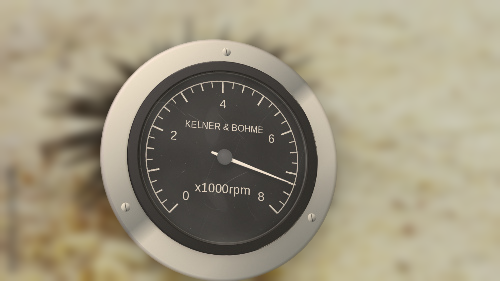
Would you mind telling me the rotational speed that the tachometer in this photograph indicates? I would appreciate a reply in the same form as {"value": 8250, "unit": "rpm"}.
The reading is {"value": 7250, "unit": "rpm"}
